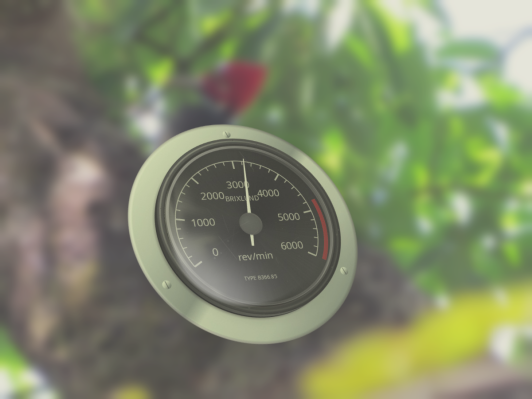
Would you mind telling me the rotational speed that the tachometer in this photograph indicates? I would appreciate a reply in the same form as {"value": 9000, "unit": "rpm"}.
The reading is {"value": 3200, "unit": "rpm"}
